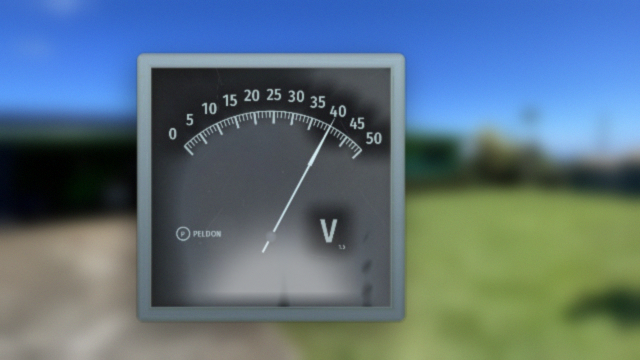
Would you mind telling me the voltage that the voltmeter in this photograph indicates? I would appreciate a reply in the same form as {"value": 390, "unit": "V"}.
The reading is {"value": 40, "unit": "V"}
